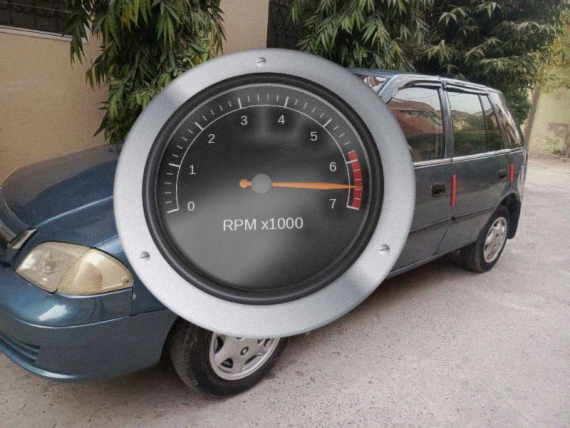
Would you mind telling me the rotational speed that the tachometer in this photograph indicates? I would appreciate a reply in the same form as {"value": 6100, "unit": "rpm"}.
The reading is {"value": 6600, "unit": "rpm"}
